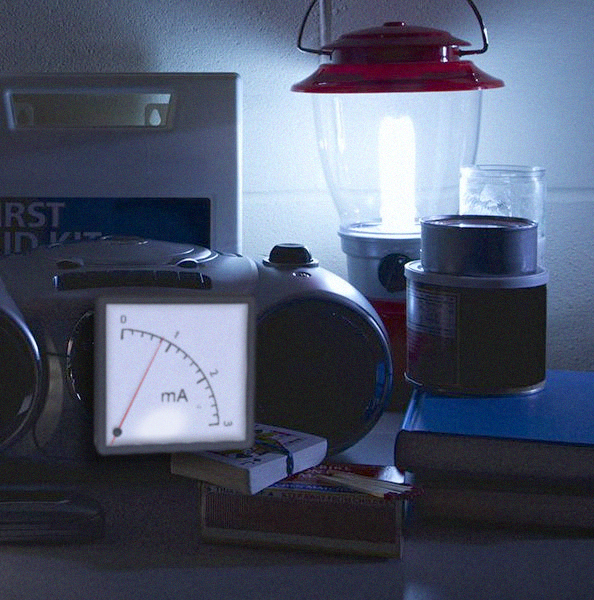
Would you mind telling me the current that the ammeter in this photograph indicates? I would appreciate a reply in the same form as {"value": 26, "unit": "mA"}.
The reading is {"value": 0.8, "unit": "mA"}
